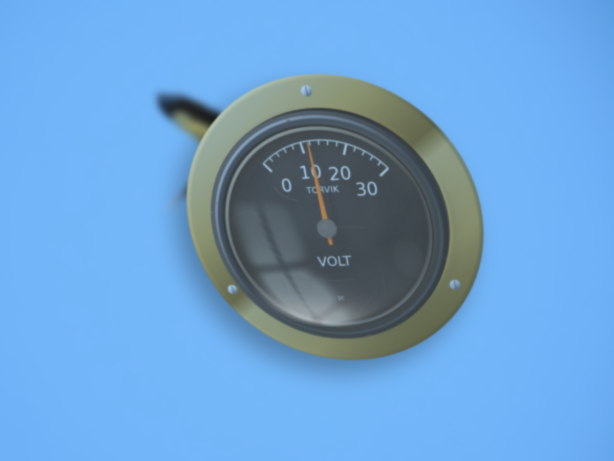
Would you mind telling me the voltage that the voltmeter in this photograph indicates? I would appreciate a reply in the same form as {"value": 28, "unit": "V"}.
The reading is {"value": 12, "unit": "V"}
